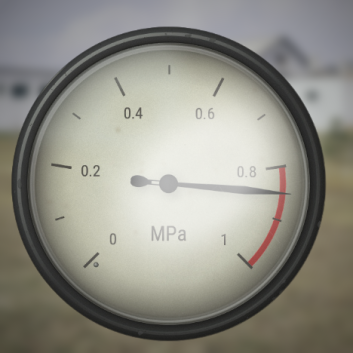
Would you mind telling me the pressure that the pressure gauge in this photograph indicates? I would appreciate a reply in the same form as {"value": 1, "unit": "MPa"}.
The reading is {"value": 0.85, "unit": "MPa"}
